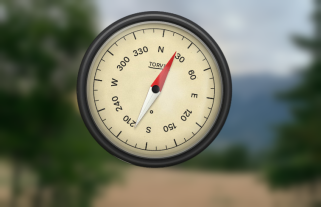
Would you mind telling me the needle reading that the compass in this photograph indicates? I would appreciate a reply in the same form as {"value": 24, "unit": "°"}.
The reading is {"value": 20, "unit": "°"}
